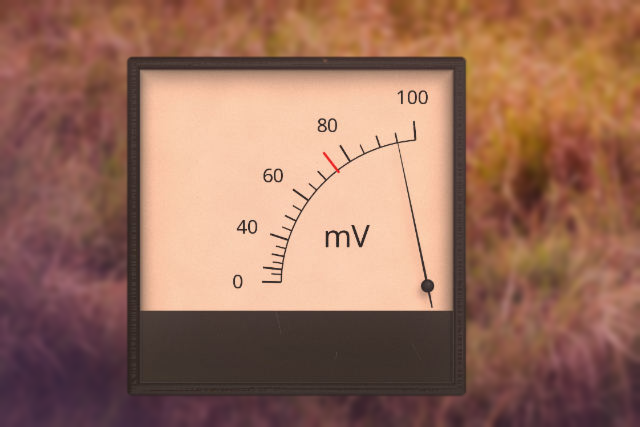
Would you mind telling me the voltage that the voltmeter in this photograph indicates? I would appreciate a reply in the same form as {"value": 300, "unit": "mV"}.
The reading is {"value": 95, "unit": "mV"}
